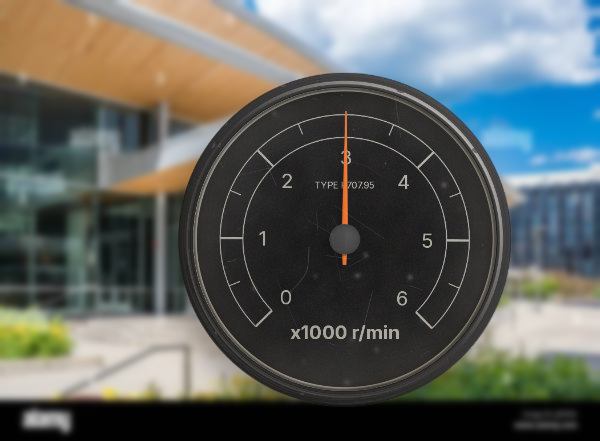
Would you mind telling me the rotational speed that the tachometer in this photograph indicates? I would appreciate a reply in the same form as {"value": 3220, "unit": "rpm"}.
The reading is {"value": 3000, "unit": "rpm"}
